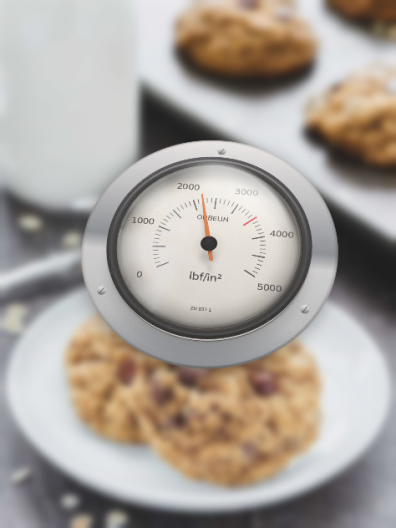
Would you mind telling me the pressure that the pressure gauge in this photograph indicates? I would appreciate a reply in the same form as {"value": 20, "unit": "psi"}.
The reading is {"value": 2200, "unit": "psi"}
